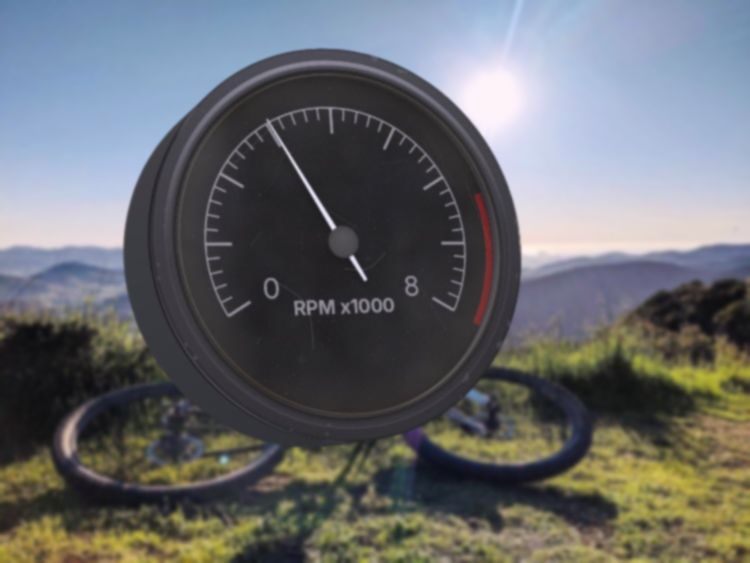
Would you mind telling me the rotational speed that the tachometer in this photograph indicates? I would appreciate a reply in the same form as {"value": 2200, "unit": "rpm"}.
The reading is {"value": 3000, "unit": "rpm"}
